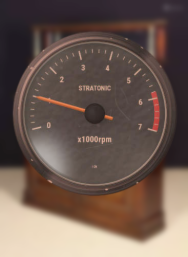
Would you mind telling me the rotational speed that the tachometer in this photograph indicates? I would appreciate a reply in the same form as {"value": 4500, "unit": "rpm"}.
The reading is {"value": 1000, "unit": "rpm"}
